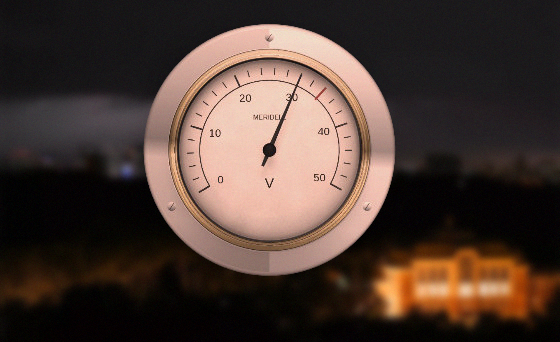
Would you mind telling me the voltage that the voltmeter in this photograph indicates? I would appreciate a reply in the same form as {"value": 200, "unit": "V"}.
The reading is {"value": 30, "unit": "V"}
